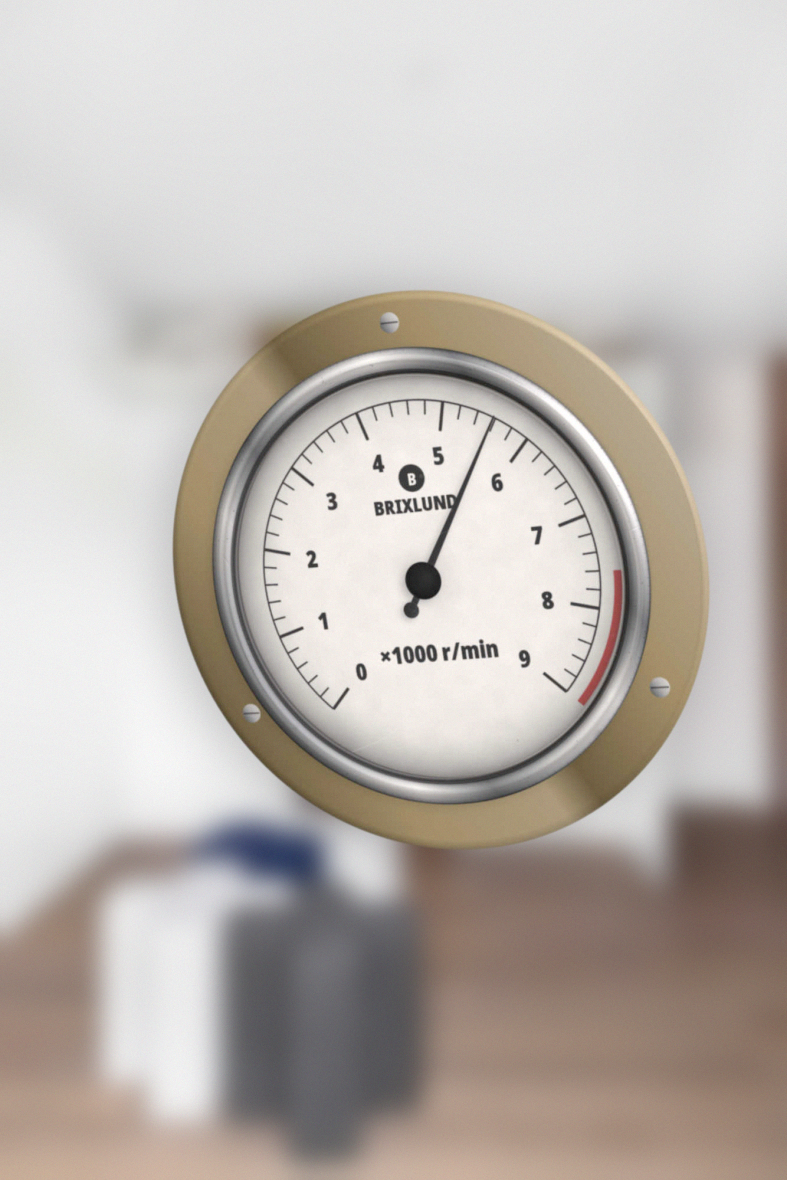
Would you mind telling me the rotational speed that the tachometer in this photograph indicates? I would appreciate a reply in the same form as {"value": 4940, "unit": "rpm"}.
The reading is {"value": 5600, "unit": "rpm"}
